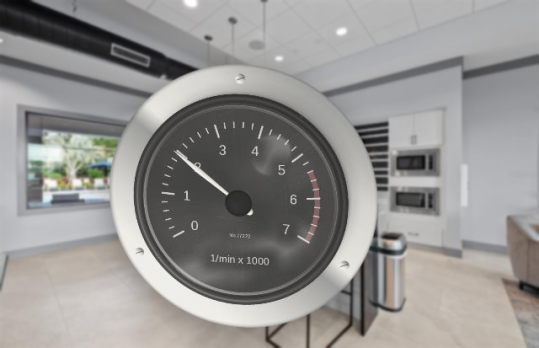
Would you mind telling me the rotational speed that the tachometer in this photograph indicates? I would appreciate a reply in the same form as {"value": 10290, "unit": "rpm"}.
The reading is {"value": 2000, "unit": "rpm"}
